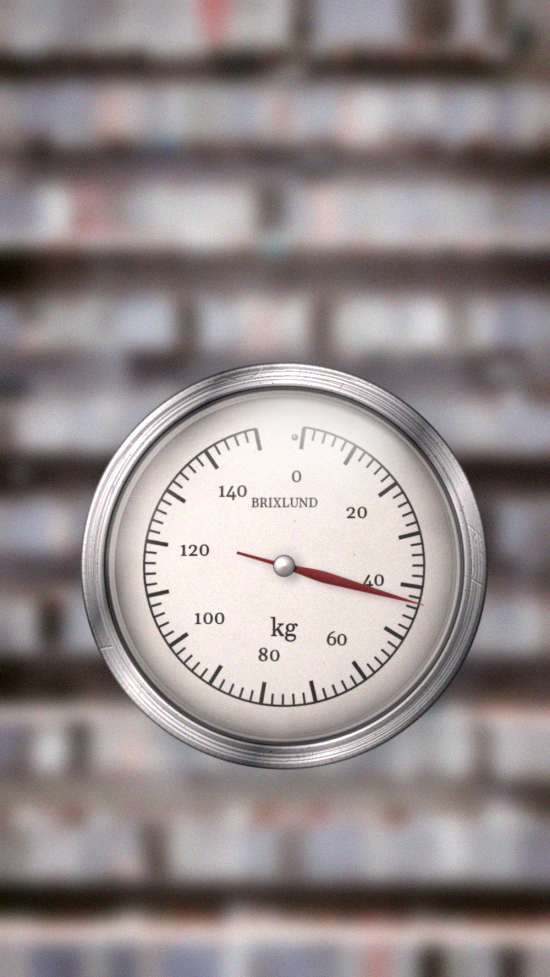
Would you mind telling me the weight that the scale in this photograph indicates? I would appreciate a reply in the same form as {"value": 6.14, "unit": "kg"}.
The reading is {"value": 43, "unit": "kg"}
